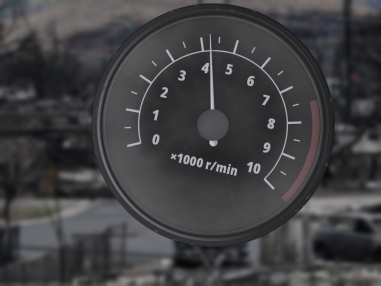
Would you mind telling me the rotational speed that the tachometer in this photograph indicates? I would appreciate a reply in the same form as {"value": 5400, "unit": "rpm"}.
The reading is {"value": 4250, "unit": "rpm"}
